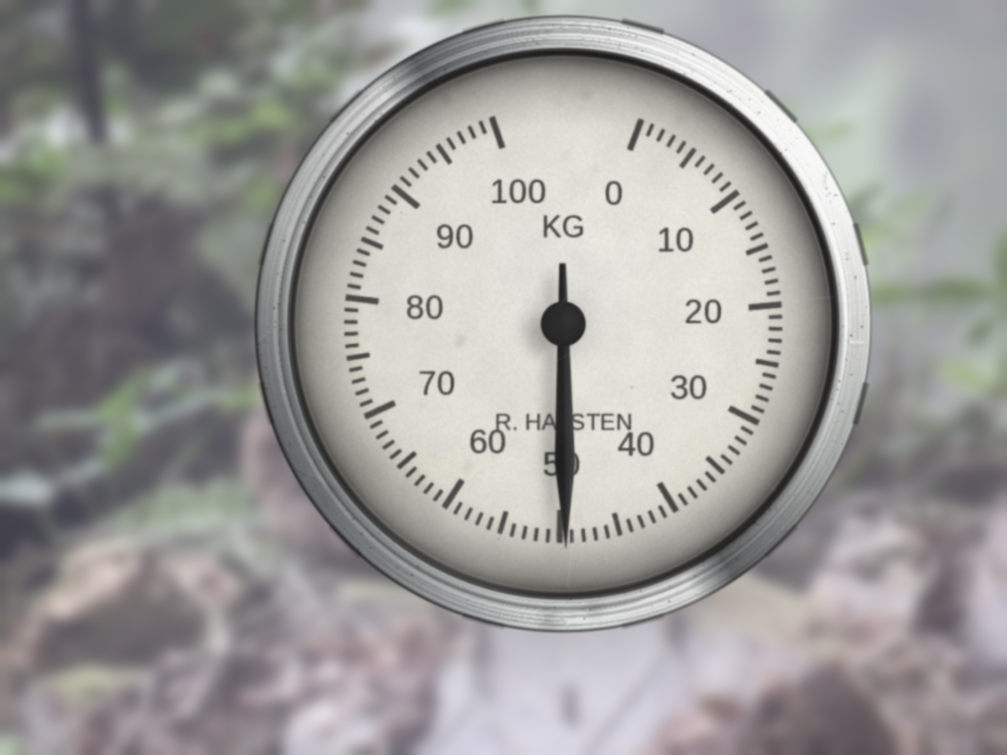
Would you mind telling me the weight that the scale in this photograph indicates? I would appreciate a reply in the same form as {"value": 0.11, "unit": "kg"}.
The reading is {"value": 49.5, "unit": "kg"}
